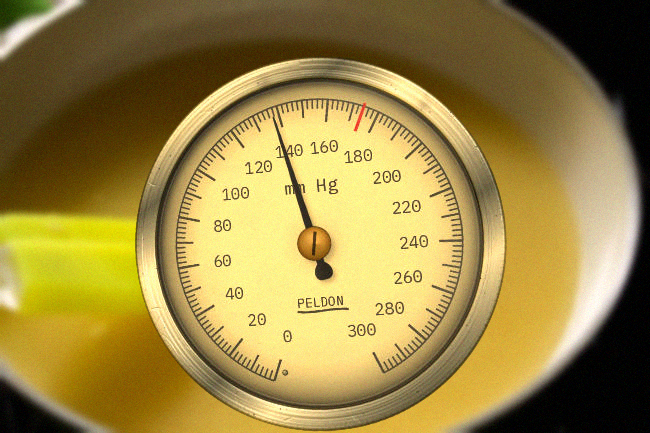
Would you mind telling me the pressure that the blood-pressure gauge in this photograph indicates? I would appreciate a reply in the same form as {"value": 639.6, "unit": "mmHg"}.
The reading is {"value": 138, "unit": "mmHg"}
